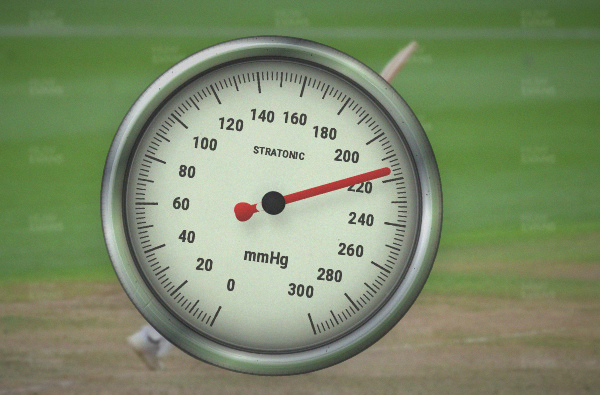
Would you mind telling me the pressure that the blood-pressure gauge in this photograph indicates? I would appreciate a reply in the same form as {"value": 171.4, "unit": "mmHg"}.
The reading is {"value": 216, "unit": "mmHg"}
